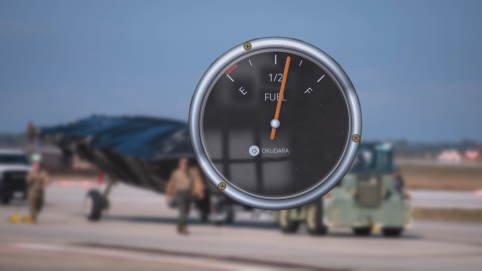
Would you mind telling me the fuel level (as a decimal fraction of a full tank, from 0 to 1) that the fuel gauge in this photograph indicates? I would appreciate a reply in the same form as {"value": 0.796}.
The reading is {"value": 0.625}
